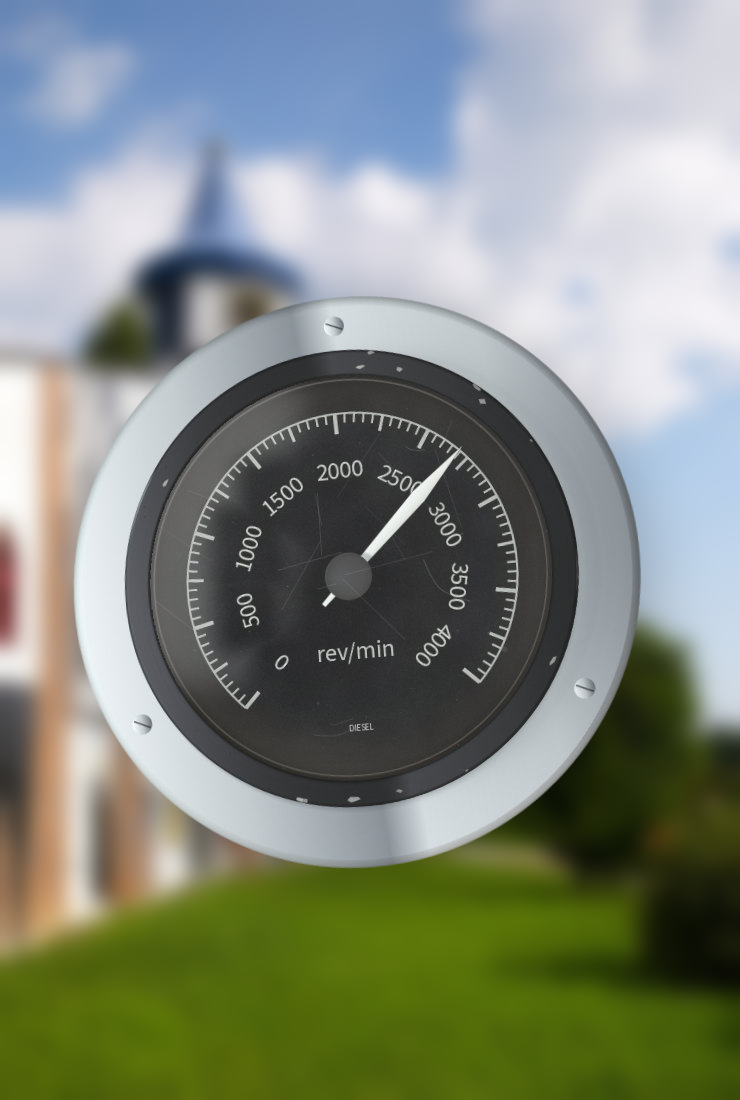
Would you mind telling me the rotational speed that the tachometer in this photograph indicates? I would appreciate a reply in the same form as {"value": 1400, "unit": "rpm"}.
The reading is {"value": 2700, "unit": "rpm"}
